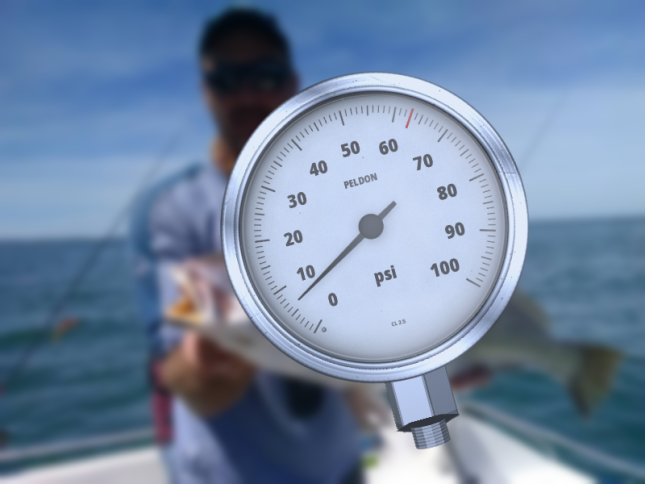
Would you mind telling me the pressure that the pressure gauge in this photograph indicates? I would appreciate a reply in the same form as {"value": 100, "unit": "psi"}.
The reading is {"value": 6, "unit": "psi"}
